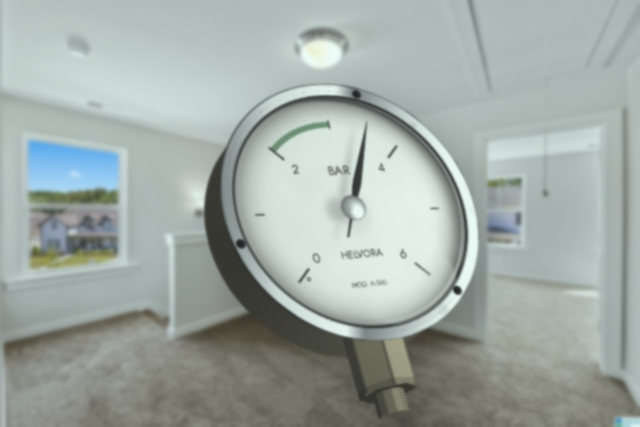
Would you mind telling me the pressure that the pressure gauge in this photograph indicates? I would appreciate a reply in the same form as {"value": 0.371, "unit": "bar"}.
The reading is {"value": 3.5, "unit": "bar"}
